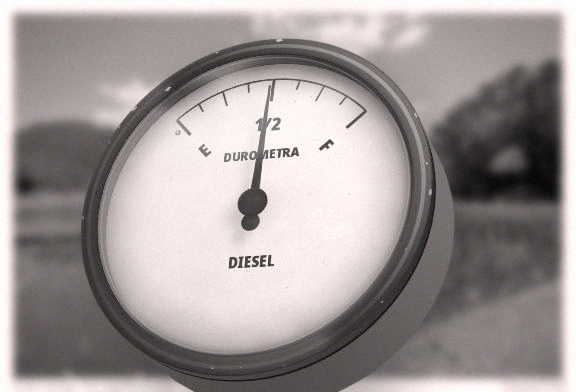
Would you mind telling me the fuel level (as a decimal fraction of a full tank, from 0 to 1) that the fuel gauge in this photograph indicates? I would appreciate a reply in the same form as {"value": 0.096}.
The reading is {"value": 0.5}
